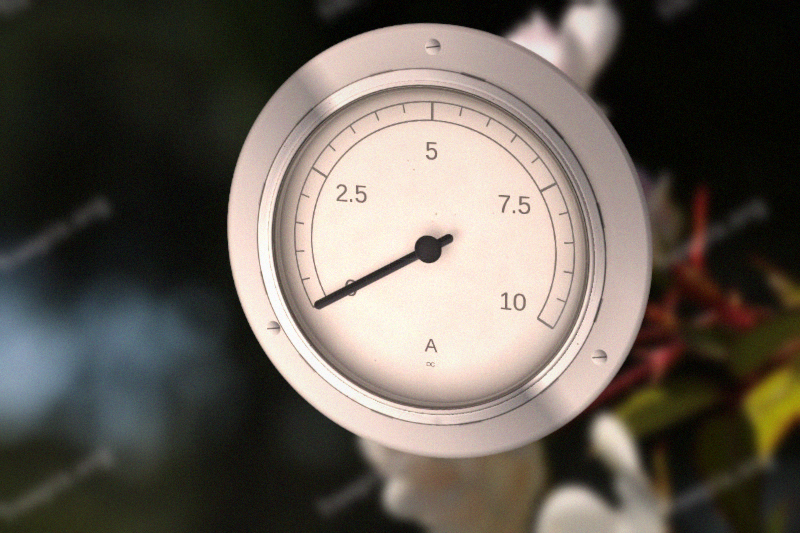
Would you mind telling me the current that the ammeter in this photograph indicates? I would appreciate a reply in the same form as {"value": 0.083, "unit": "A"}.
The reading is {"value": 0, "unit": "A"}
